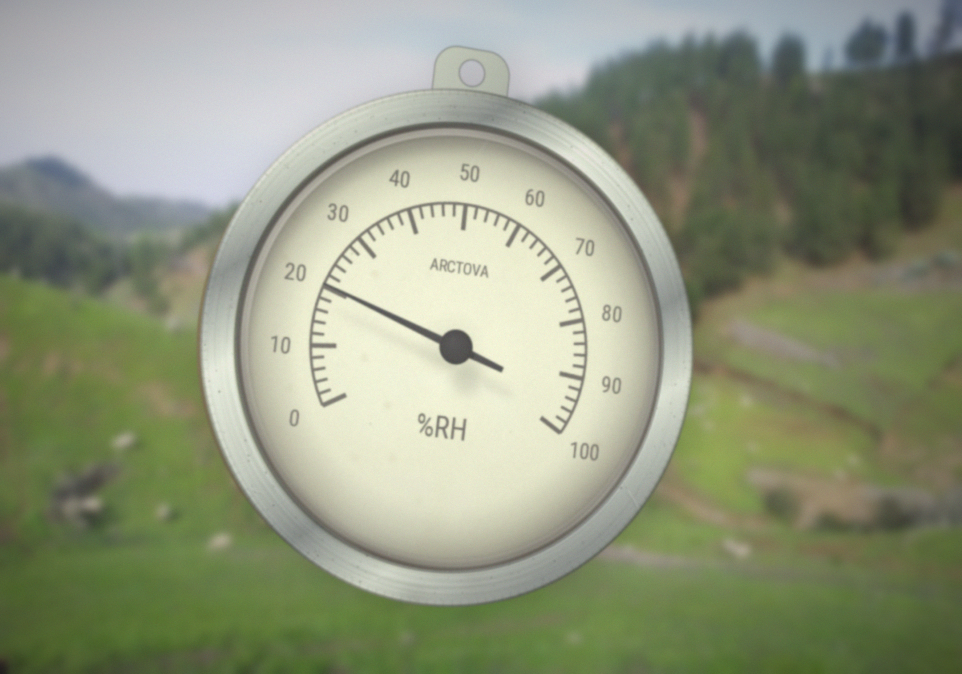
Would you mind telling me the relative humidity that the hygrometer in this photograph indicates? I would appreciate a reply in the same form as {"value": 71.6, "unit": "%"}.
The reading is {"value": 20, "unit": "%"}
